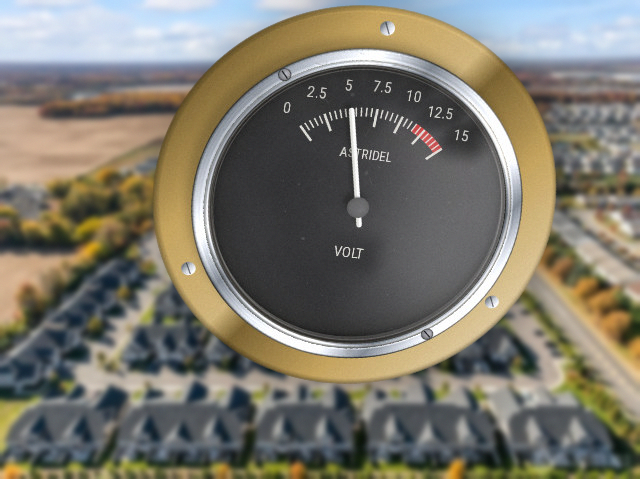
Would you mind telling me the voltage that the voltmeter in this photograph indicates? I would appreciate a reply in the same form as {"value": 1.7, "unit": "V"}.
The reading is {"value": 5, "unit": "V"}
